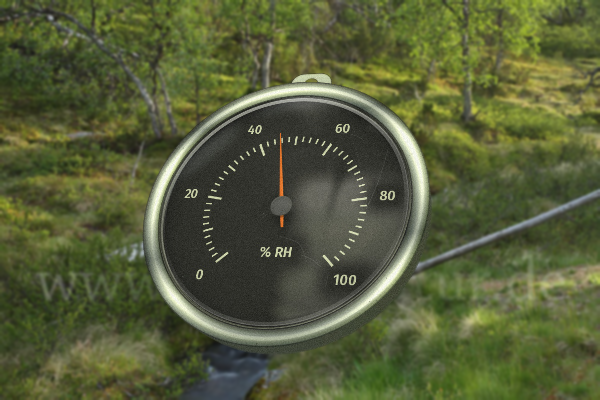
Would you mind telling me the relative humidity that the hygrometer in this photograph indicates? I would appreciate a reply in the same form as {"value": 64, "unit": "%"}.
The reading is {"value": 46, "unit": "%"}
